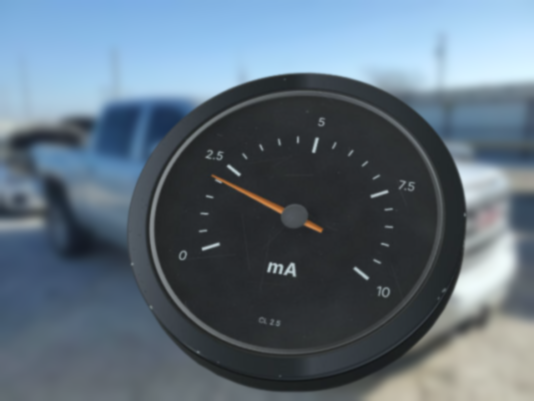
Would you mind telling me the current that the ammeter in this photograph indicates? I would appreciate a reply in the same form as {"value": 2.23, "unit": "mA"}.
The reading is {"value": 2, "unit": "mA"}
